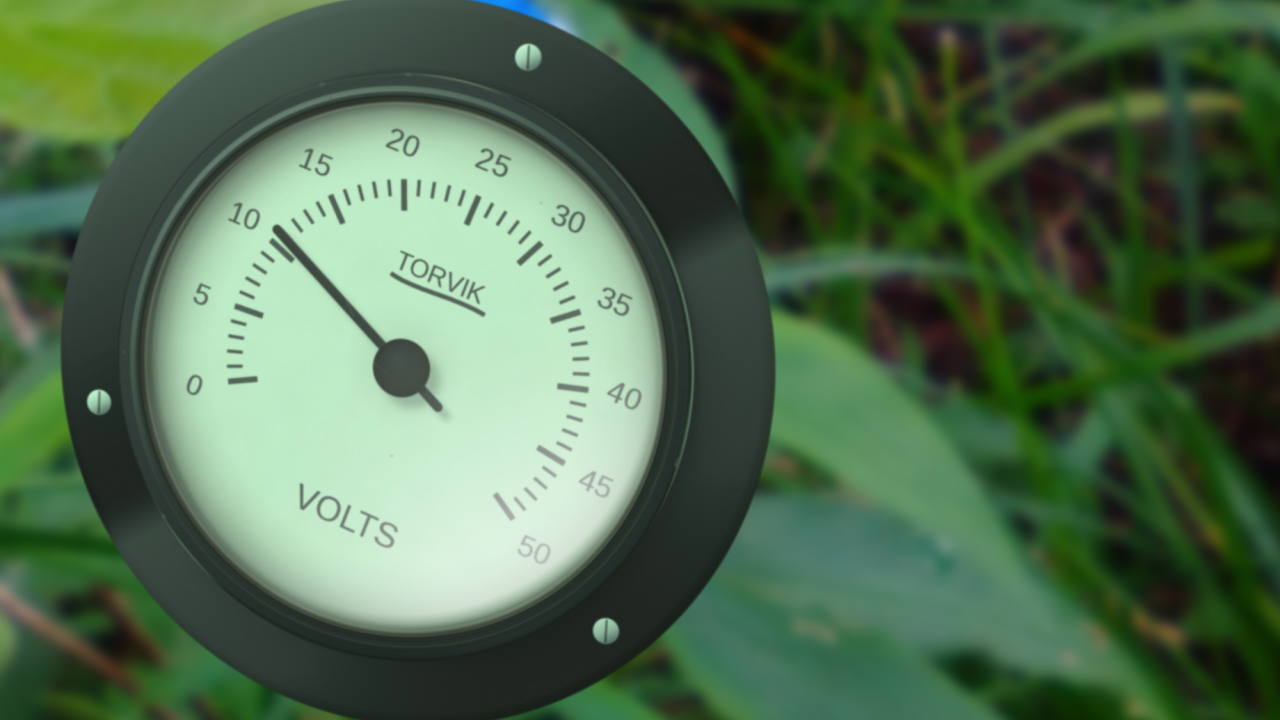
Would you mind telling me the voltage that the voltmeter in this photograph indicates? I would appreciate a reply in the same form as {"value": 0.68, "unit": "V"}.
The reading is {"value": 11, "unit": "V"}
